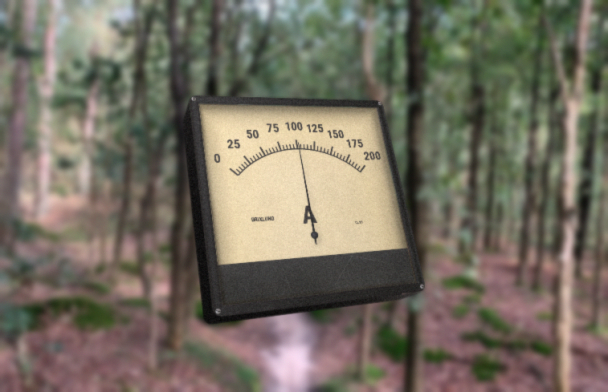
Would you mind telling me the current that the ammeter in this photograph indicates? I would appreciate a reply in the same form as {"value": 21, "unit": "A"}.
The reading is {"value": 100, "unit": "A"}
